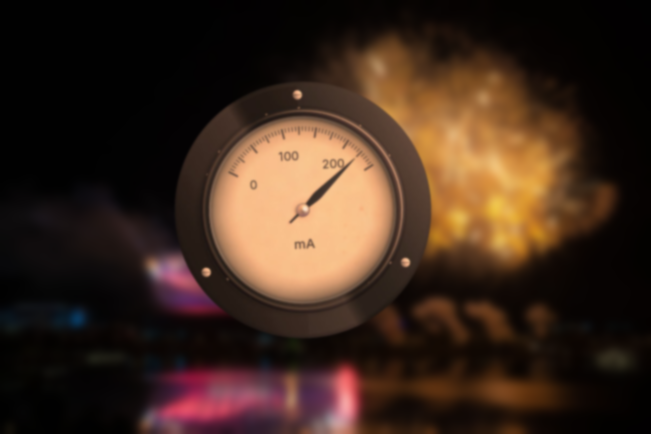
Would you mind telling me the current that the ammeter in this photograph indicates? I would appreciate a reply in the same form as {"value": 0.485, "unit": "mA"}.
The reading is {"value": 225, "unit": "mA"}
